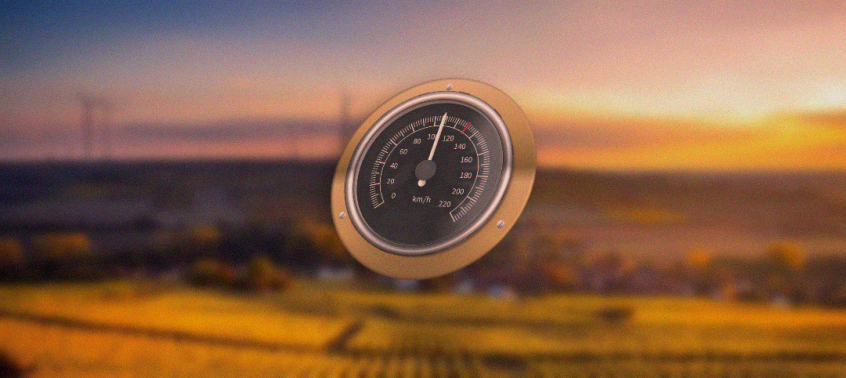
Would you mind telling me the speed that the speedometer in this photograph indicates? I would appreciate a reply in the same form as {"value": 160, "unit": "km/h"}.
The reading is {"value": 110, "unit": "km/h"}
